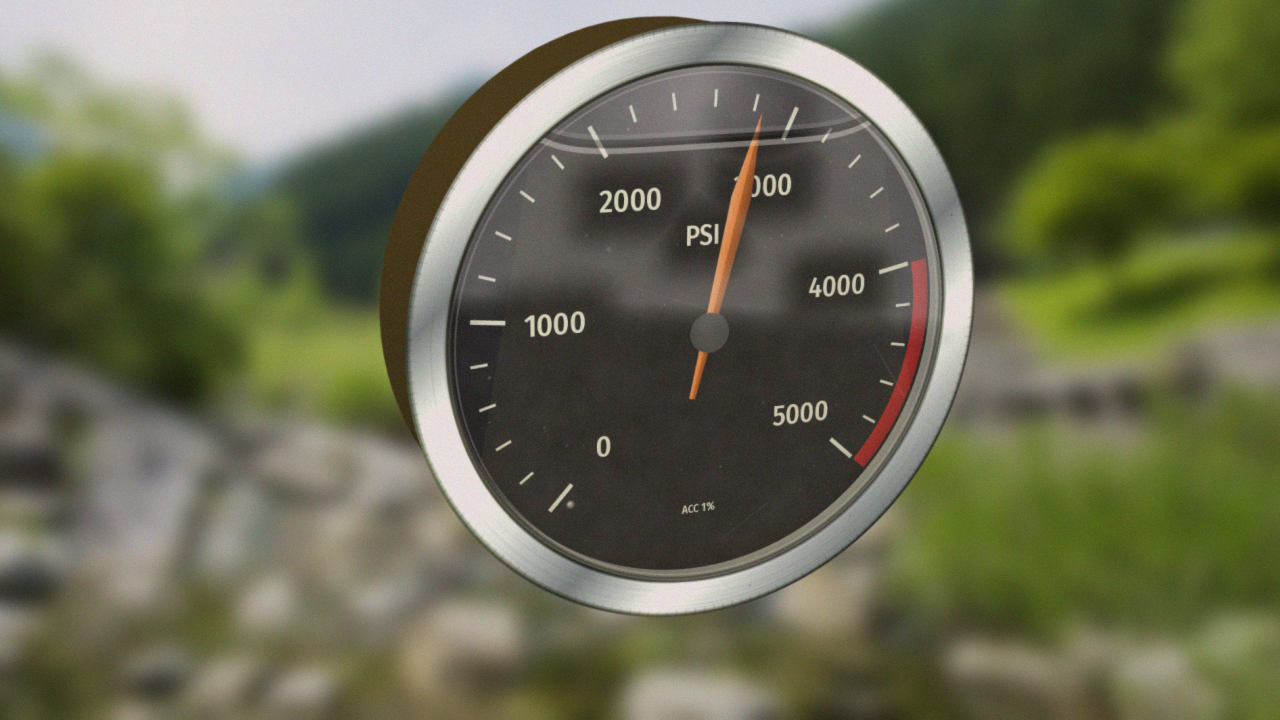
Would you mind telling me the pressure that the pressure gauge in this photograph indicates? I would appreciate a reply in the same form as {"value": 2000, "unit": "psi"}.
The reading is {"value": 2800, "unit": "psi"}
